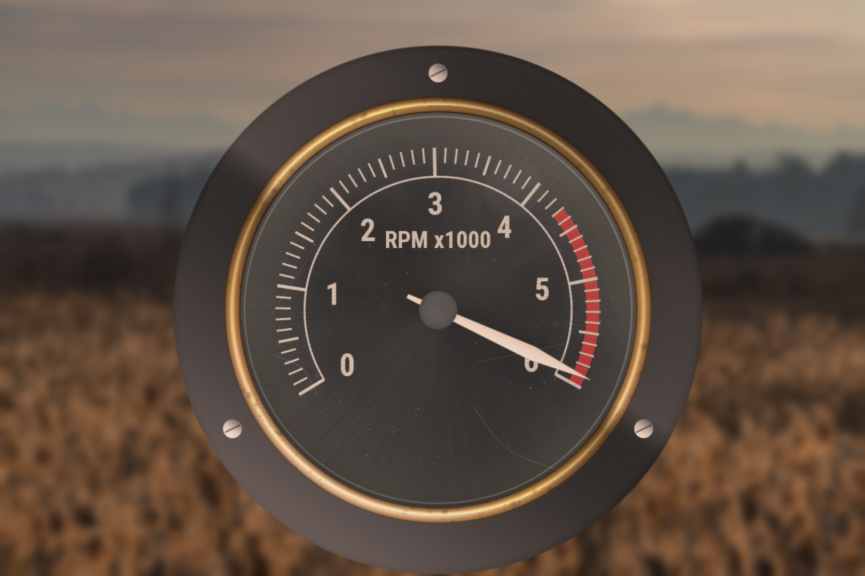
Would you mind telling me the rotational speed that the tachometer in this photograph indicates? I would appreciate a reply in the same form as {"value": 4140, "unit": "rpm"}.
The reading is {"value": 5900, "unit": "rpm"}
